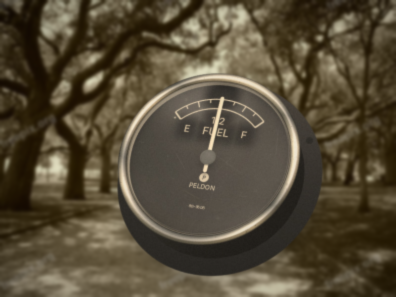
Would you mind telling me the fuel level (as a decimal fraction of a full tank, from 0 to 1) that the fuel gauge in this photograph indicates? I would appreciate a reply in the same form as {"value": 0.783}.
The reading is {"value": 0.5}
